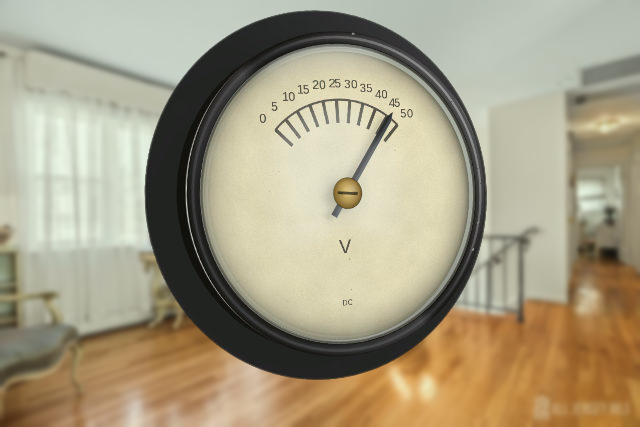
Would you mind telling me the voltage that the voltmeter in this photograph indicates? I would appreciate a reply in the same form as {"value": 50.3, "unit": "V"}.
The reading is {"value": 45, "unit": "V"}
